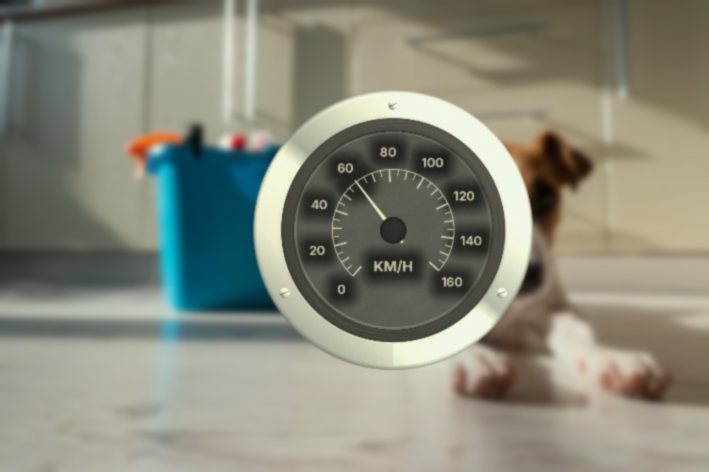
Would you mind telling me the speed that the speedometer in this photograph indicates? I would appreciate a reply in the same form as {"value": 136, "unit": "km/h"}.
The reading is {"value": 60, "unit": "km/h"}
